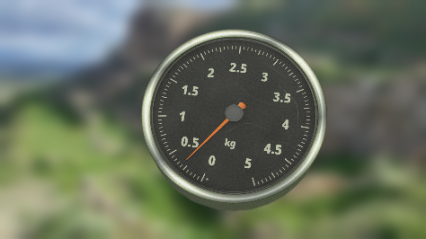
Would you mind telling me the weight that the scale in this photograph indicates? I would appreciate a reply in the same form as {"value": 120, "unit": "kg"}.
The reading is {"value": 0.3, "unit": "kg"}
